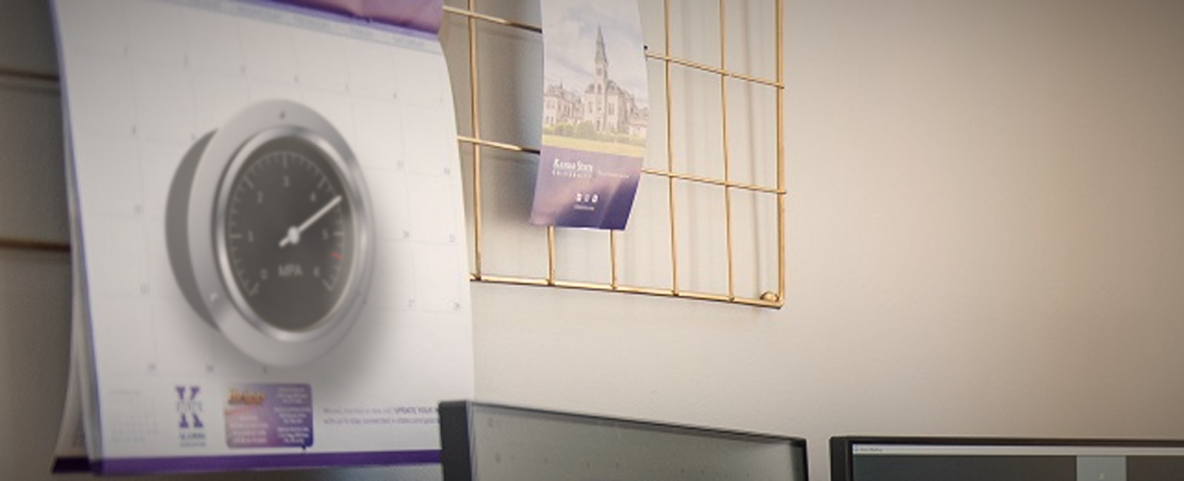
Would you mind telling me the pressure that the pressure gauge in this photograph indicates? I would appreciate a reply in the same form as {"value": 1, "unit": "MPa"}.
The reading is {"value": 4.4, "unit": "MPa"}
